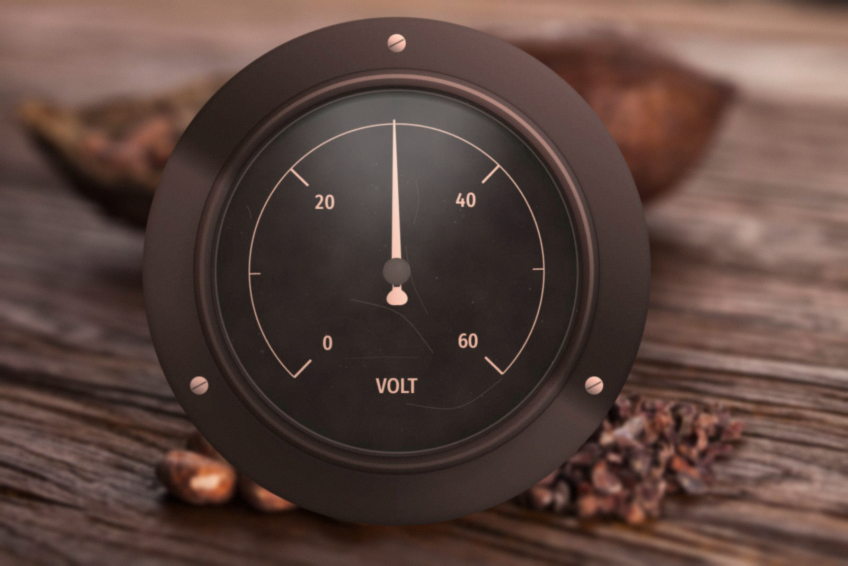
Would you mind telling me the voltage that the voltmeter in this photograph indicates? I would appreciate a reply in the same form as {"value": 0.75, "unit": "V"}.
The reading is {"value": 30, "unit": "V"}
